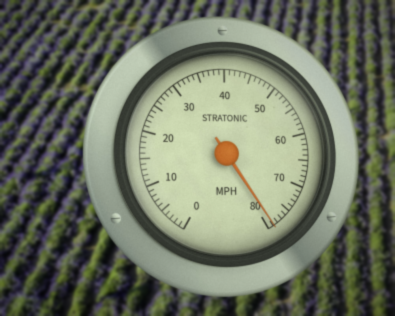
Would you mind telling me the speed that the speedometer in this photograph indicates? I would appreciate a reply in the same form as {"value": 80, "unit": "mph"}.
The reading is {"value": 79, "unit": "mph"}
